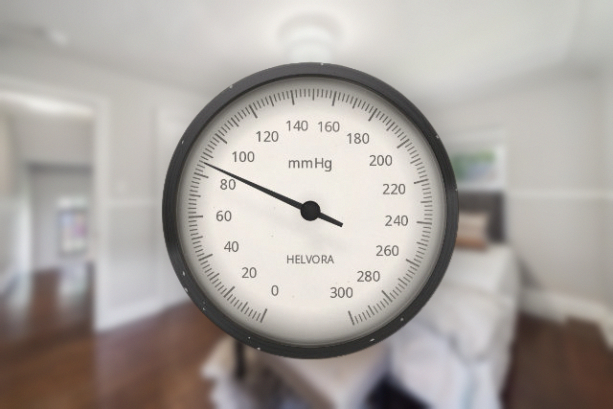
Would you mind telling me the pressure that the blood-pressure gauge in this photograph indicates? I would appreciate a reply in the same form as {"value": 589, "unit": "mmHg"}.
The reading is {"value": 86, "unit": "mmHg"}
